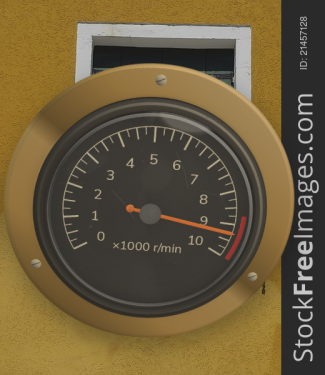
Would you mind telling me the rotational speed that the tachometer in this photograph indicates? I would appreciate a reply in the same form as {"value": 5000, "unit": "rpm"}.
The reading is {"value": 9250, "unit": "rpm"}
